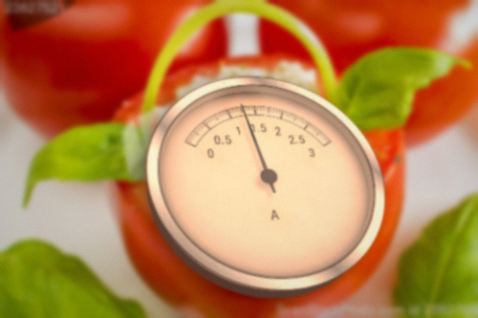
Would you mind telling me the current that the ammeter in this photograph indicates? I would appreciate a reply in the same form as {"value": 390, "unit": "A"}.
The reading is {"value": 1.25, "unit": "A"}
